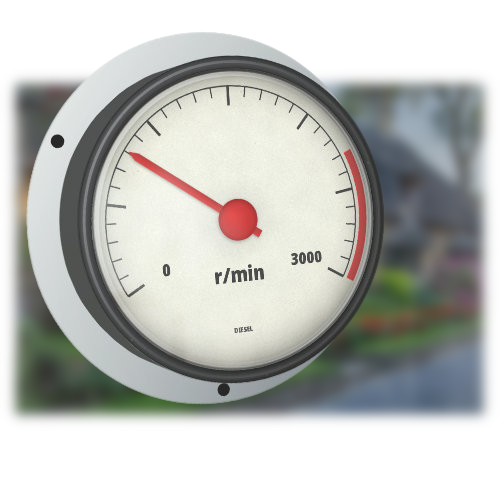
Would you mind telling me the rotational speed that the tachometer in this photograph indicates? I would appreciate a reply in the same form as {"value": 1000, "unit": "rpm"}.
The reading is {"value": 800, "unit": "rpm"}
